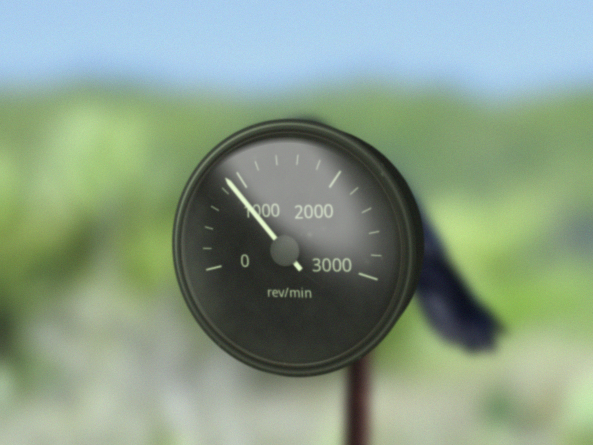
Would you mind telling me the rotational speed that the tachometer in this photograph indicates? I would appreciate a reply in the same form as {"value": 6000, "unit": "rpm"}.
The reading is {"value": 900, "unit": "rpm"}
